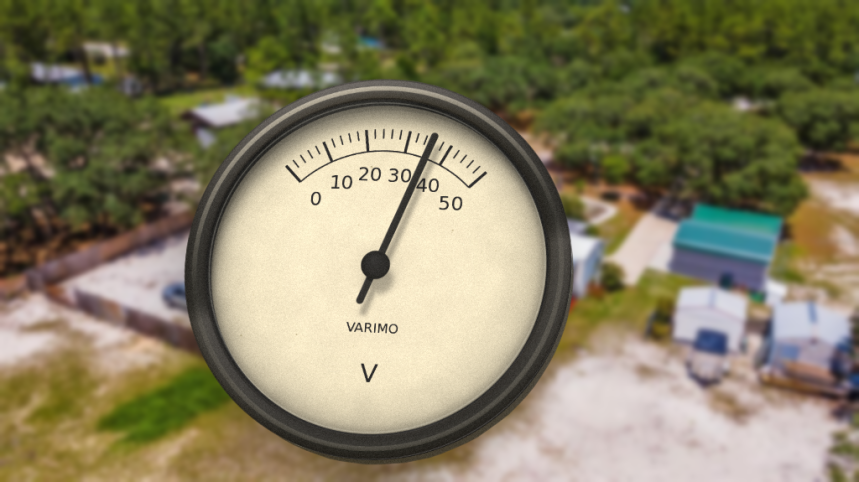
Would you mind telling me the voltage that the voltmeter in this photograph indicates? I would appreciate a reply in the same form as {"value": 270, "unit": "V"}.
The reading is {"value": 36, "unit": "V"}
